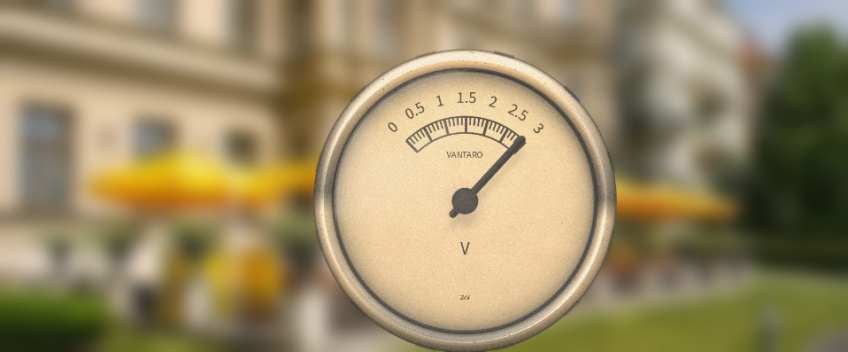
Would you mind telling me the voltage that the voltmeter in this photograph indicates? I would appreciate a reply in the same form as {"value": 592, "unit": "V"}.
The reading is {"value": 2.9, "unit": "V"}
